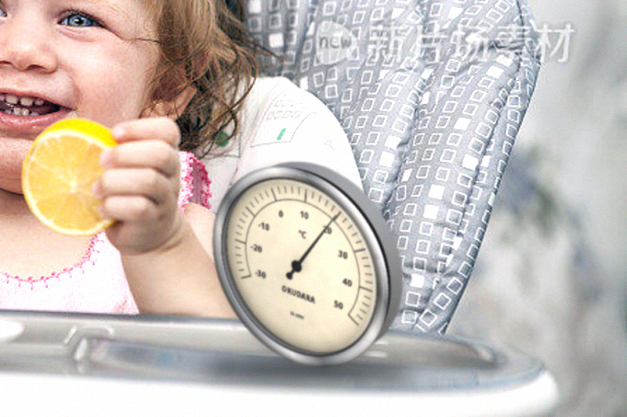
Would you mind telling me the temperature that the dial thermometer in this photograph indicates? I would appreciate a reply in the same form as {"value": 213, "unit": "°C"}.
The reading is {"value": 20, "unit": "°C"}
